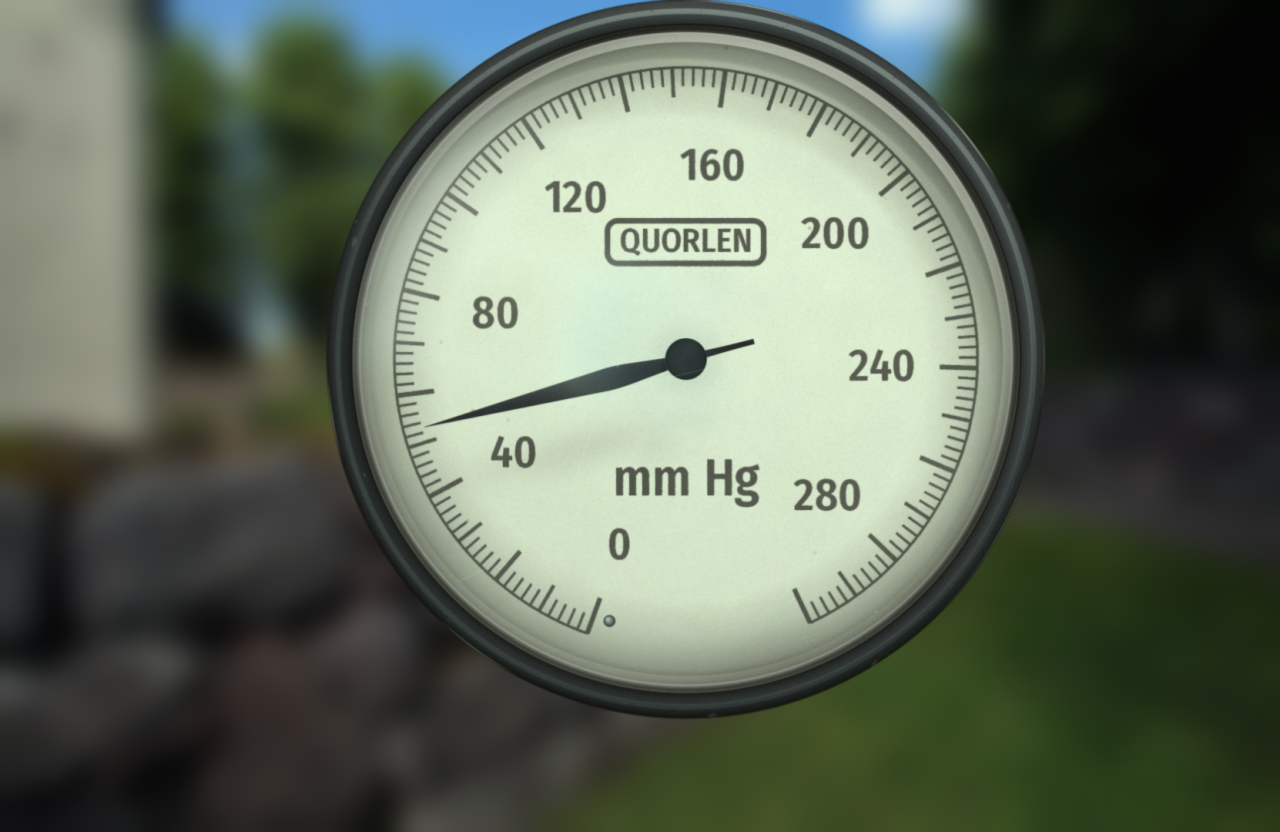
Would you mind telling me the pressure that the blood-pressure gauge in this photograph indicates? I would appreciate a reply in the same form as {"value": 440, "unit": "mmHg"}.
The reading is {"value": 53, "unit": "mmHg"}
